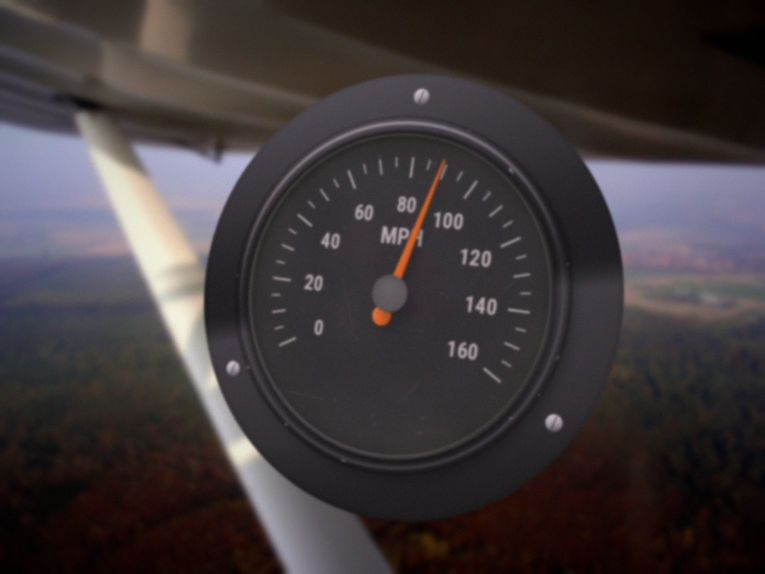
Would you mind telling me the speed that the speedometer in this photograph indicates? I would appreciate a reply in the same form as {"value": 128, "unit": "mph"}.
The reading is {"value": 90, "unit": "mph"}
